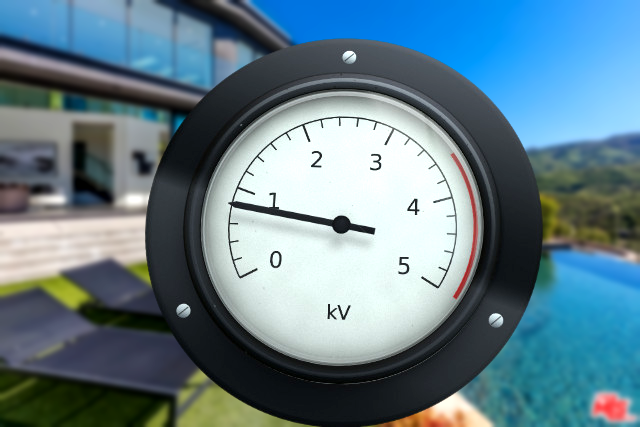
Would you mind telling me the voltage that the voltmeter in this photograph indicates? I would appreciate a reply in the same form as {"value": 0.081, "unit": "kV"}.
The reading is {"value": 0.8, "unit": "kV"}
